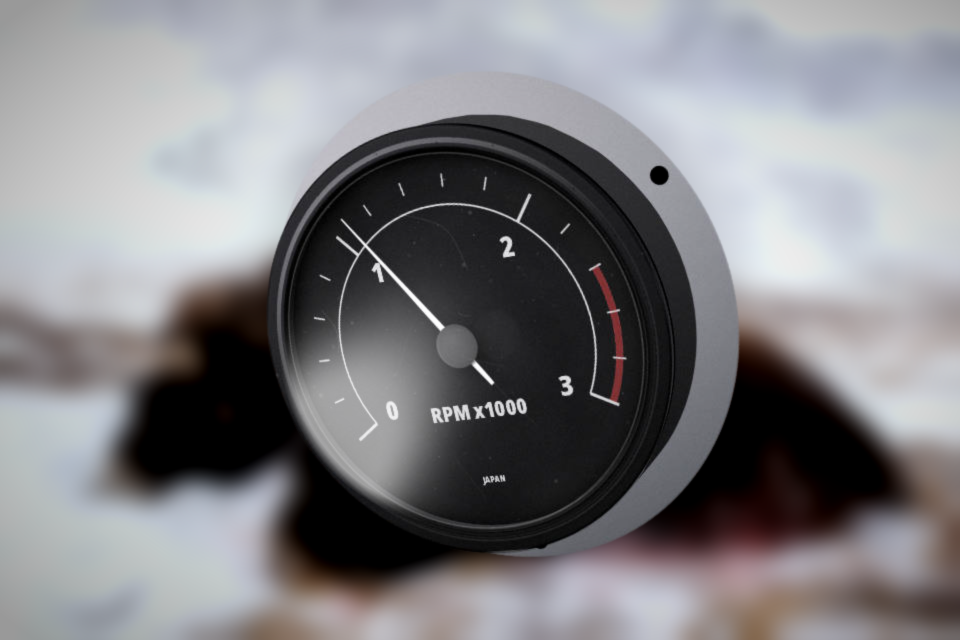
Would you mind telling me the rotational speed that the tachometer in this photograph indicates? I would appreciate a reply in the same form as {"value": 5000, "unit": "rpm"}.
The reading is {"value": 1100, "unit": "rpm"}
